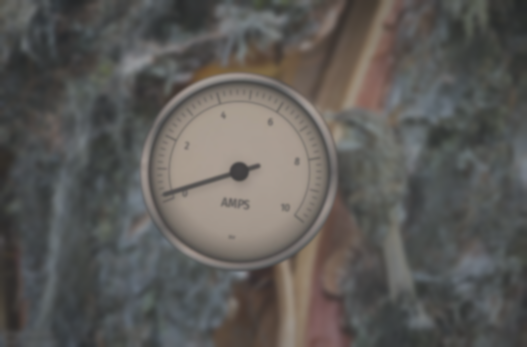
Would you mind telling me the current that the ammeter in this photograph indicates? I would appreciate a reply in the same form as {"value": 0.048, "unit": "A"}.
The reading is {"value": 0.2, "unit": "A"}
